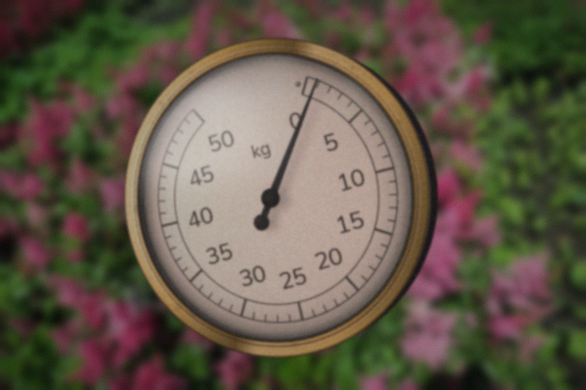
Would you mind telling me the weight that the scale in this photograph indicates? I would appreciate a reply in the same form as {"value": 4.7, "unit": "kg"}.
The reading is {"value": 1, "unit": "kg"}
